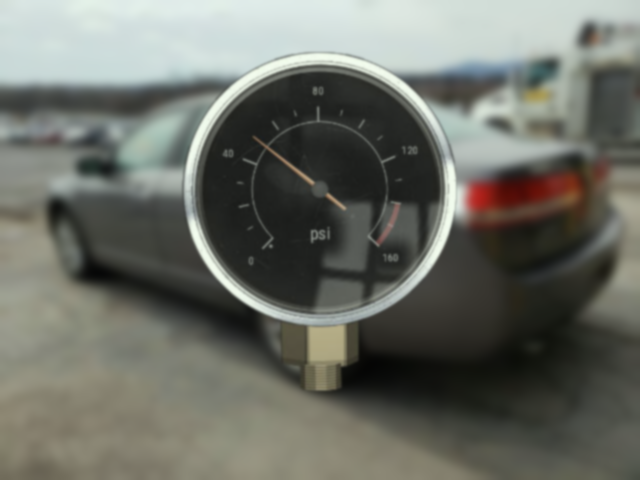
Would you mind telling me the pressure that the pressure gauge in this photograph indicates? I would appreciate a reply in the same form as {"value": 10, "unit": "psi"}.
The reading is {"value": 50, "unit": "psi"}
